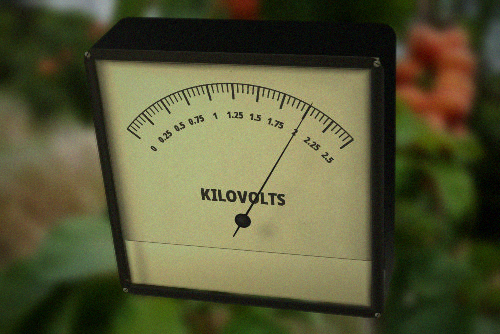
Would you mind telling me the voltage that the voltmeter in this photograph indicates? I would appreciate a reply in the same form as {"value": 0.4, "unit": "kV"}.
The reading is {"value": 2, "unit": "kV"}
